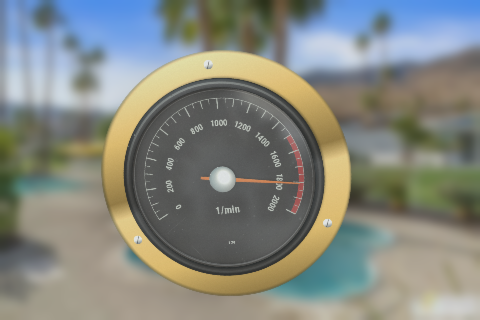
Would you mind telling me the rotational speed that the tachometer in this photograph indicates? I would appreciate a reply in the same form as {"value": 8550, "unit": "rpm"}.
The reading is {"value": 1800, "unit": "rpm"}
